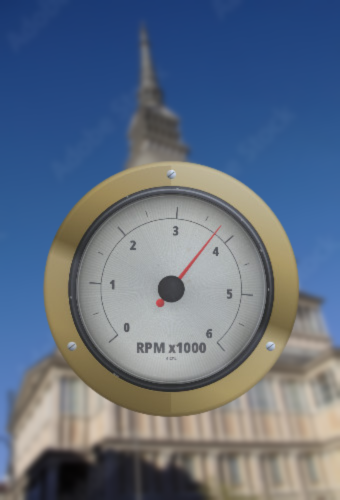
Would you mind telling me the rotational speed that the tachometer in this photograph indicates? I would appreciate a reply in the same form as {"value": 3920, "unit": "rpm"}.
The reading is {"value": 3750, "unit": "rpm"}
